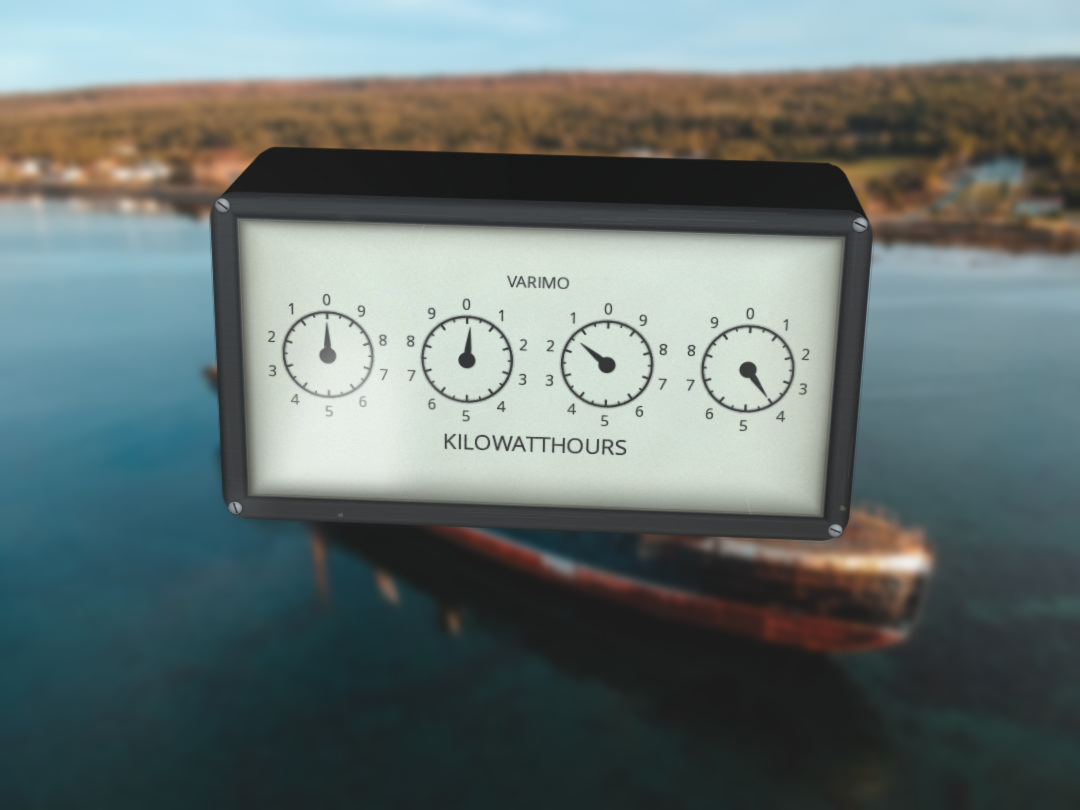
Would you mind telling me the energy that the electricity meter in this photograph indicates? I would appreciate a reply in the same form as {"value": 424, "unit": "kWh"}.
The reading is {"value": 14, "unit": "kWh"}
